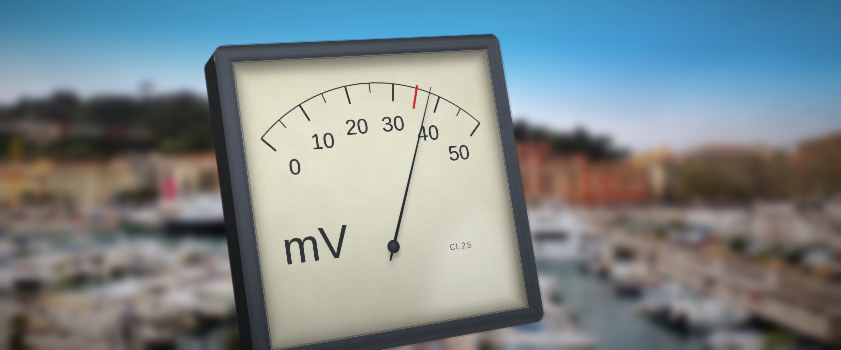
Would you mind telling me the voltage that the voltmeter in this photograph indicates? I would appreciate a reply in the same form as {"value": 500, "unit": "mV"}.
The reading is {"value": 37.5, "unit": "mV"}
